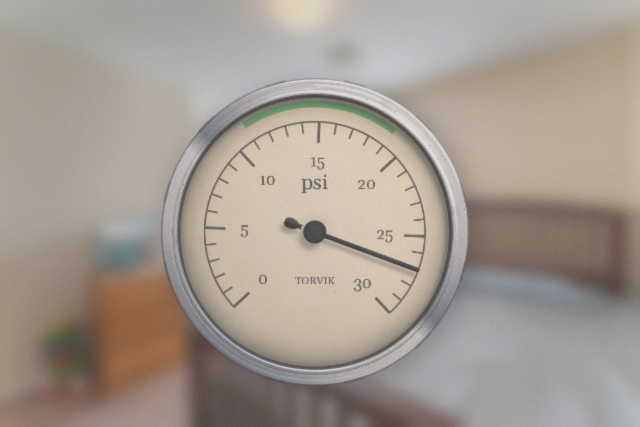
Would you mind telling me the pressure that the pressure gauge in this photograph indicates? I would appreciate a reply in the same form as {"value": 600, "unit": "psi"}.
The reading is {"value": 27, "unit": "psi"}
